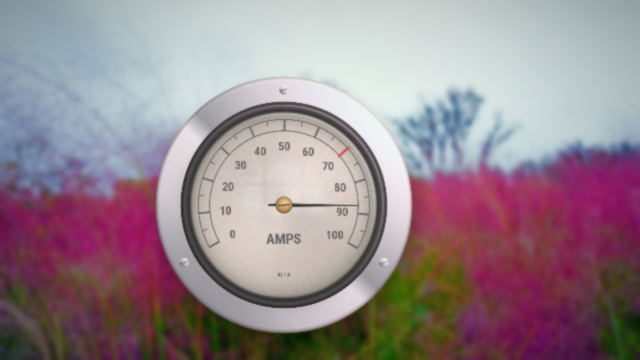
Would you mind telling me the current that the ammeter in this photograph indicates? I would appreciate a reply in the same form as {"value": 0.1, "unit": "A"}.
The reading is {"value": 87.5, "unit": "A"}
